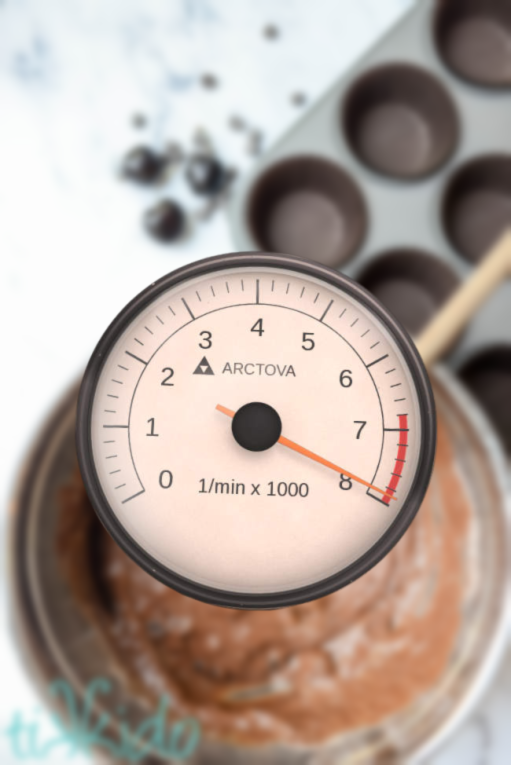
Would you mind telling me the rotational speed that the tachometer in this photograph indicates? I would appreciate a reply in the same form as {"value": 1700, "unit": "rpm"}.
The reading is {"value": 7900, "unit": "rpm"}
